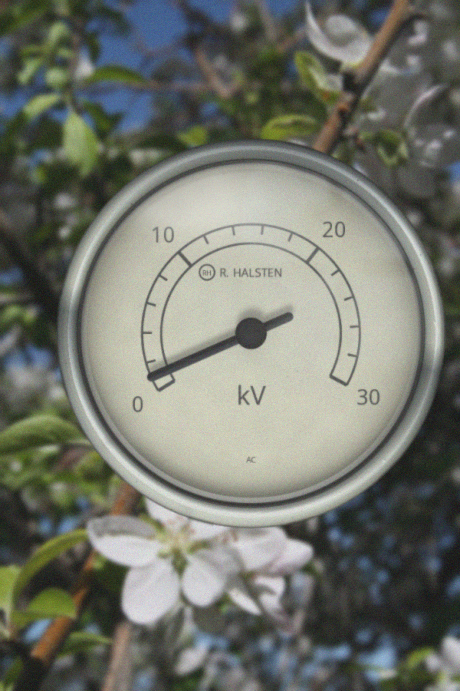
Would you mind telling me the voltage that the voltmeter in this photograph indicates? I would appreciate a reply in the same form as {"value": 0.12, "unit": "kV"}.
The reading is {"value": 1, "unit": "kV"}
